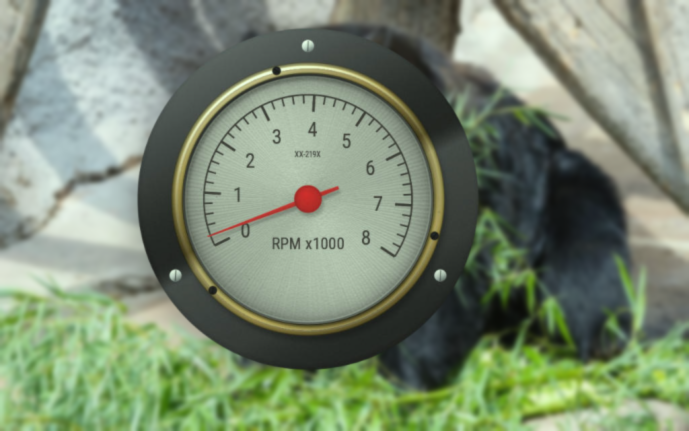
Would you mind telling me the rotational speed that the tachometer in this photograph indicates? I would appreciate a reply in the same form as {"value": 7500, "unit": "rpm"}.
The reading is {"value": 200, "unit": "rpm"}
